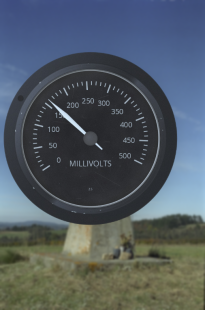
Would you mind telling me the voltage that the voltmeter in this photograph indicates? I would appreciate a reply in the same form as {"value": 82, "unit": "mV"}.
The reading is {"value": 160, "unit": "mV"}
